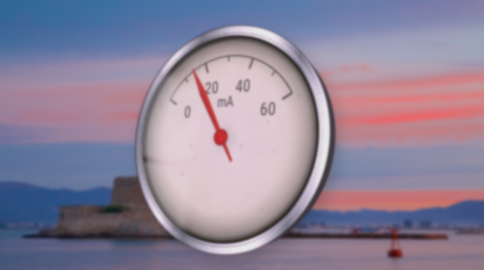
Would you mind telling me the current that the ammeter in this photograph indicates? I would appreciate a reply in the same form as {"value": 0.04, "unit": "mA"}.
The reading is {"value": 15, "unit": "mA"}
